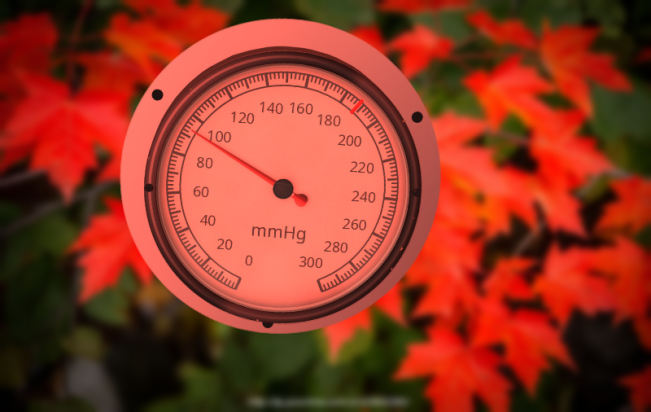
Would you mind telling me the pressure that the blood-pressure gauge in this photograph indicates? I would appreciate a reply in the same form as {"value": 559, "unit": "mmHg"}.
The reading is {"value": 94, "unit": "mmHg"}
